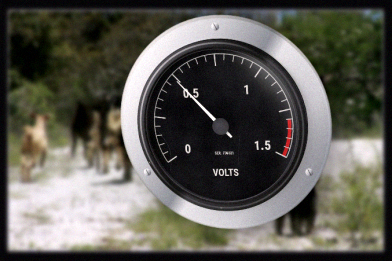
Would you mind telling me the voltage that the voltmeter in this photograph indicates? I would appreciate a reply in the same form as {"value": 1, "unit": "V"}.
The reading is {"value": 0.5, "unit": "V"}
